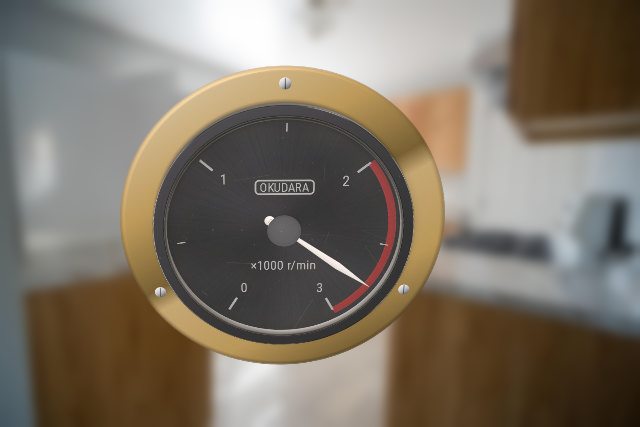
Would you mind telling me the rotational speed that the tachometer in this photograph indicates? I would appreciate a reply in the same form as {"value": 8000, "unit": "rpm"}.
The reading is {"value": 2750, "unit": "rpm"}
